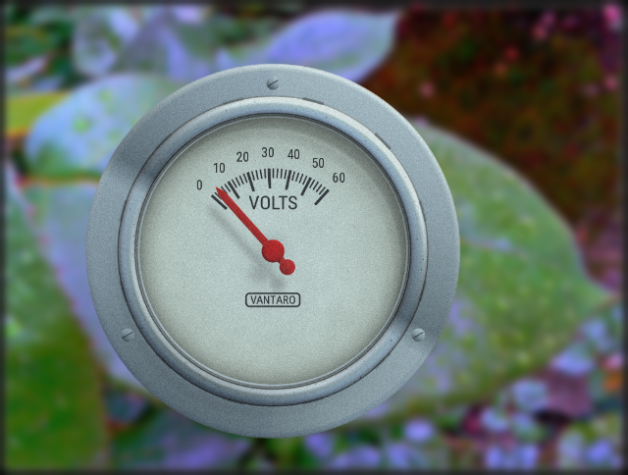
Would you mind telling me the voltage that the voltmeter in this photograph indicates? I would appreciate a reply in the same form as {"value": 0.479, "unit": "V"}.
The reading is {"value": 4, "unit": "V"}
